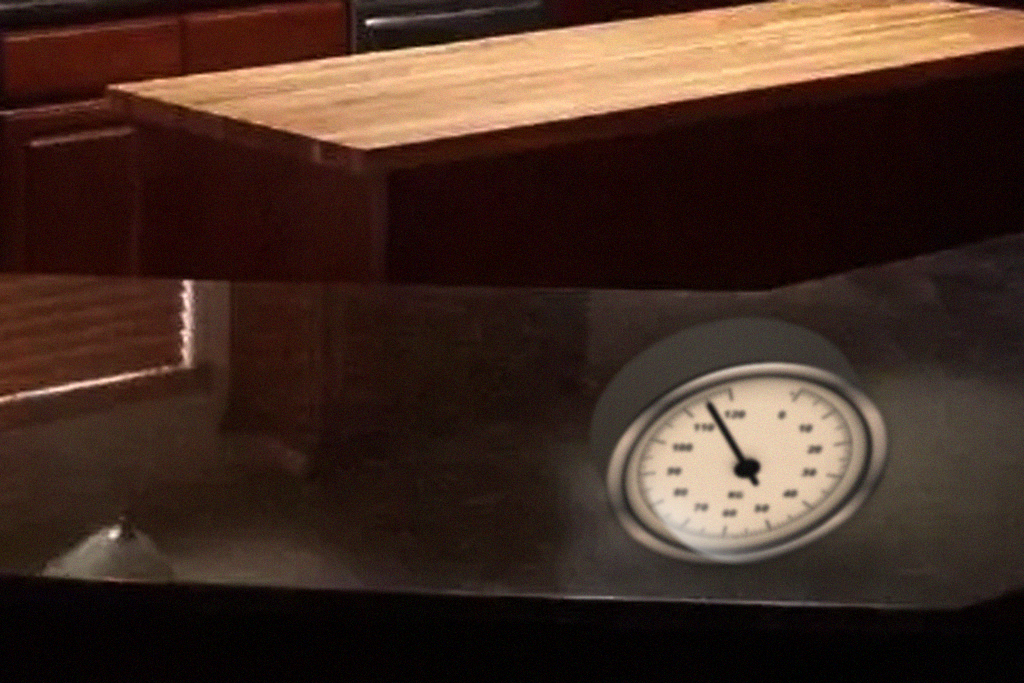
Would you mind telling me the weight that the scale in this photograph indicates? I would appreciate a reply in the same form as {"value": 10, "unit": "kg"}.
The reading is {"value": 115, "unit": "kg"}
